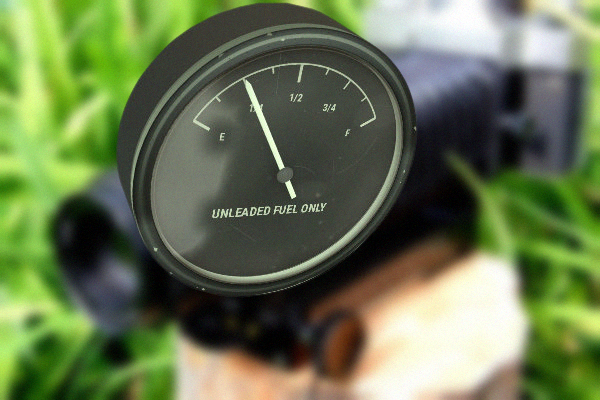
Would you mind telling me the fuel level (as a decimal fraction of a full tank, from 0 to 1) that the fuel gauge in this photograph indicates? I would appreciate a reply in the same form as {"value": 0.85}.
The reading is {"value": 0.25}
